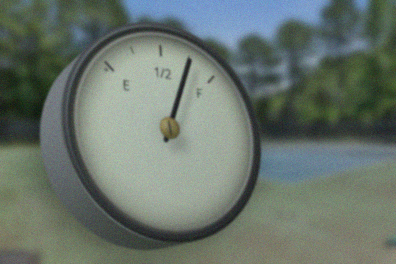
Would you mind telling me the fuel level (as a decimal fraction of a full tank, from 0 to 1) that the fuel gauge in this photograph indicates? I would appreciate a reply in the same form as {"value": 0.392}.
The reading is {"value": 0.75}
